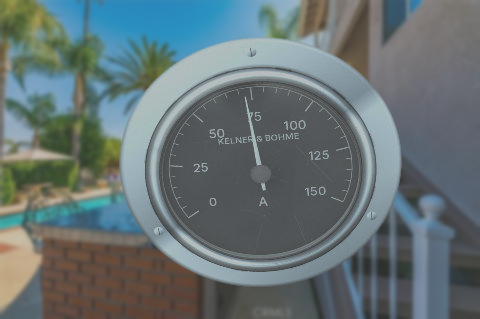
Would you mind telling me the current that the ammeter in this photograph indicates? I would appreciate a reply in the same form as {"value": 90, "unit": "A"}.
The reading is {"value": 72.5, "unit": "A"}
